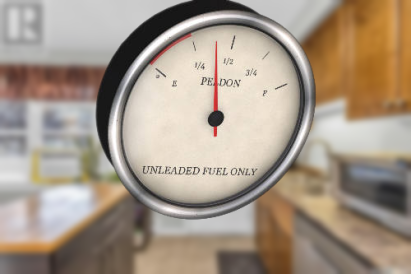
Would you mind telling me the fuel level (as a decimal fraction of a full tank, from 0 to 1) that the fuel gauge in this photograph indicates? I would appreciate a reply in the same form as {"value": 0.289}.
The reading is {"value": 0.375}
